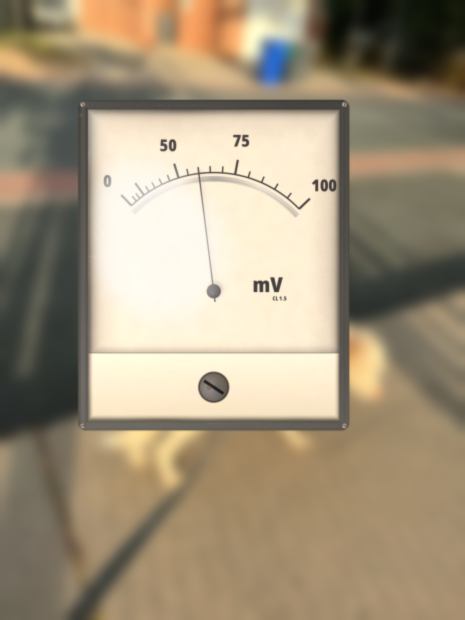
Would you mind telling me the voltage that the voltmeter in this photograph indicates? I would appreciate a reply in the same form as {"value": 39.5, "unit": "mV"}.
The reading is {"value": 60, "unit": "mV"}
